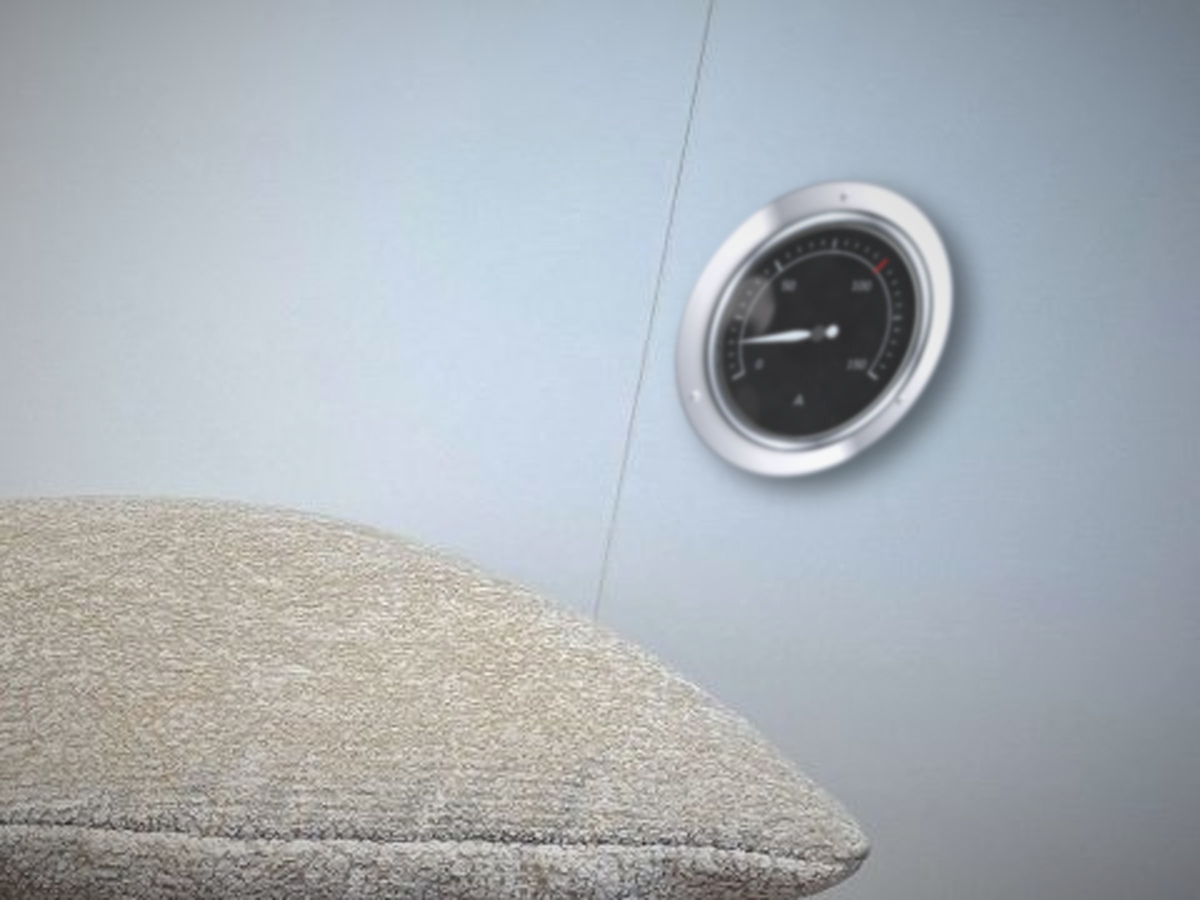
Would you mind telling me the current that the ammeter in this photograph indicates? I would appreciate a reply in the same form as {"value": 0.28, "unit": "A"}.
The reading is {"value": 15, "unit": "A"}
